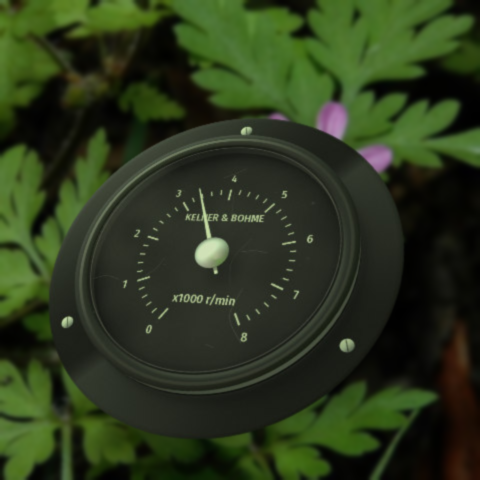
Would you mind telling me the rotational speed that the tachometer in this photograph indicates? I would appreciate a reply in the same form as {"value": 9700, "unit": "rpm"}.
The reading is {"value": 3400, "unit": "rpm"}
